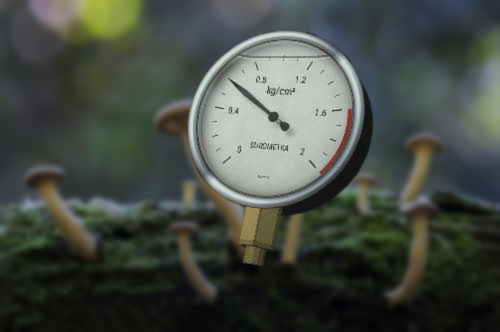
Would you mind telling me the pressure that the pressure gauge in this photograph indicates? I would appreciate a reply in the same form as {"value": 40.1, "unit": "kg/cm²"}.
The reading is {"value": 0.6, "unit": "kg/cm²"}
